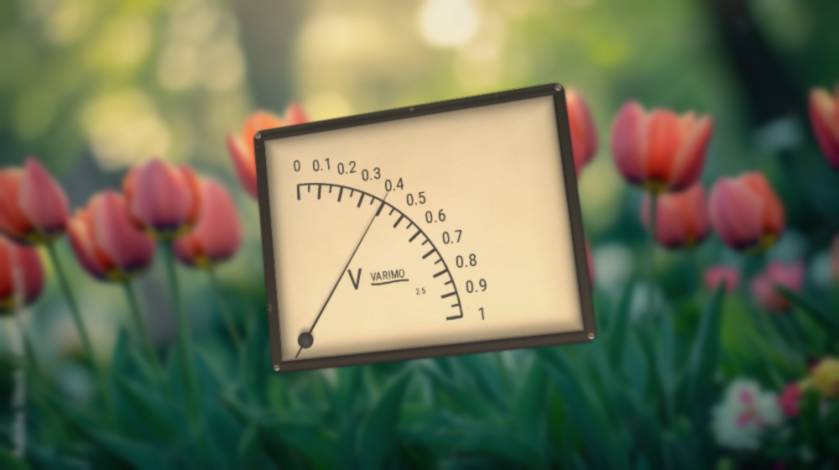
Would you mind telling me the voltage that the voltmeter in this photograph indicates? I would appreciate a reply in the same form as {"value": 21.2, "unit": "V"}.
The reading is {"value": 0.4, "unit": "V"}
